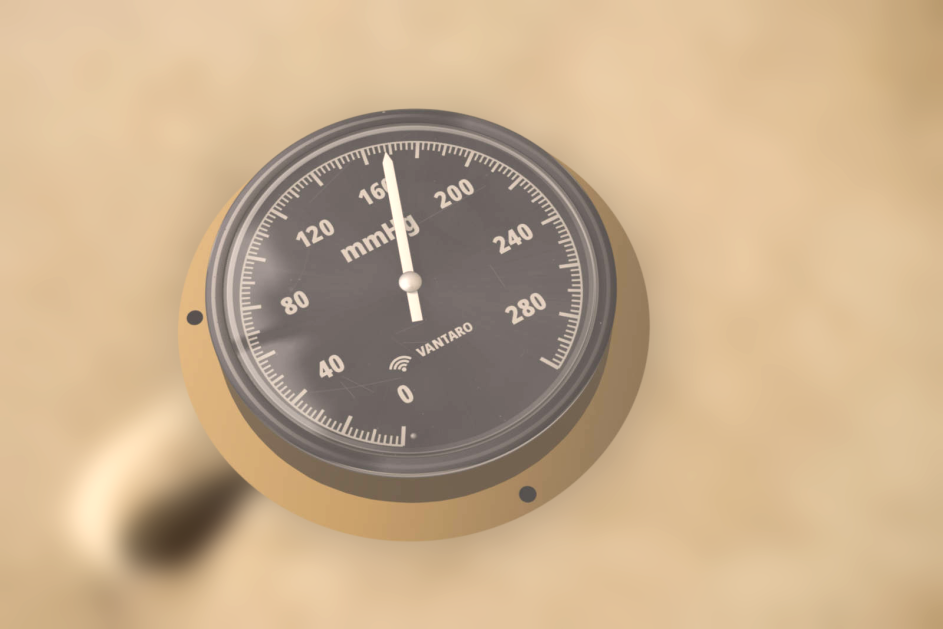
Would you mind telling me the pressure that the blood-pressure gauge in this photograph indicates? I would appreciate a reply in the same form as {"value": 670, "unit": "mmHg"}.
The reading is {"value": 168, "unit": "mmHg"}
